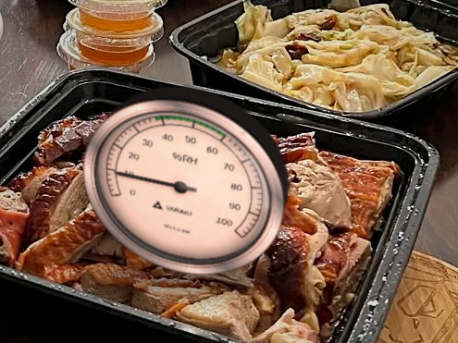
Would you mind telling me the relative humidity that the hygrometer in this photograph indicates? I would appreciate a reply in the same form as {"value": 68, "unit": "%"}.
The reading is {"value": 10, "unit": "%"}
